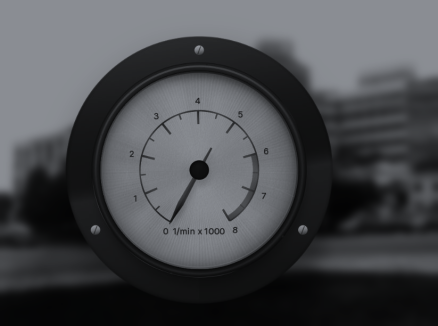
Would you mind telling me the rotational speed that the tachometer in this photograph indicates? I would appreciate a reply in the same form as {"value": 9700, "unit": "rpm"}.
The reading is {"value": 0, "unit": "rpm"}
